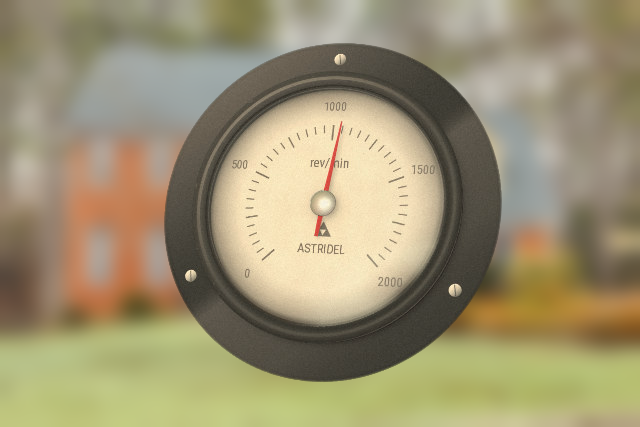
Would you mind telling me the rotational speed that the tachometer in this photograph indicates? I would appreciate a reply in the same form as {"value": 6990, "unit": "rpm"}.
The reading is {"value": 1050, "unit": "rpm"}
